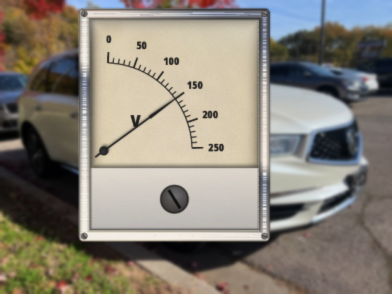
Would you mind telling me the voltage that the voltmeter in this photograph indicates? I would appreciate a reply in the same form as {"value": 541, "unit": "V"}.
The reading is {"value": 150, "unit": "V"}
